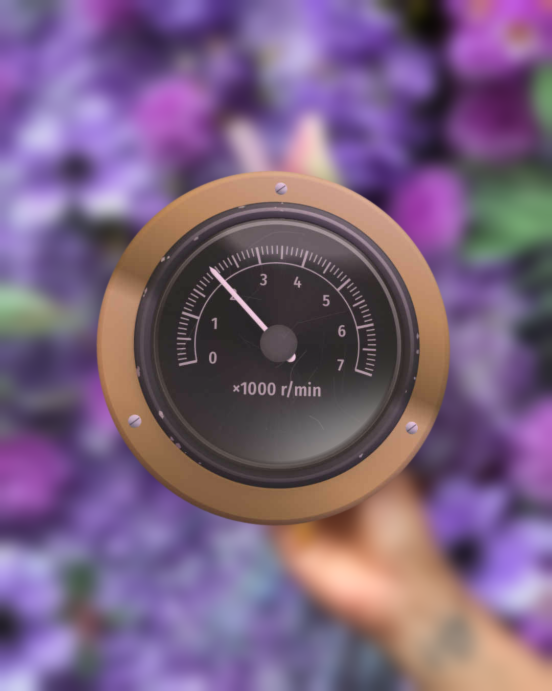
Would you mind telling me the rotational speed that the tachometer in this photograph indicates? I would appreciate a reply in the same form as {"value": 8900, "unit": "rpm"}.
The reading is {"value": 2000, "unit": "rpm"}
